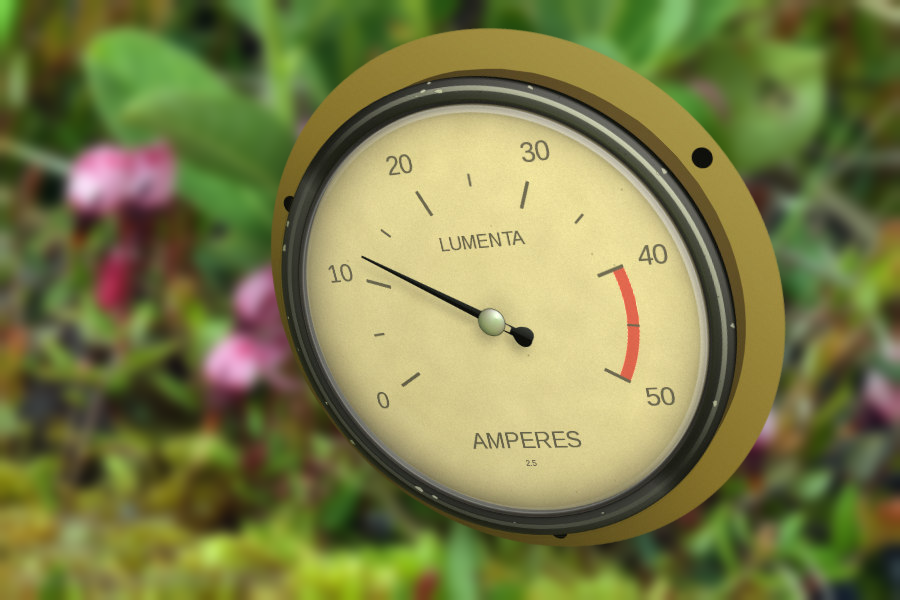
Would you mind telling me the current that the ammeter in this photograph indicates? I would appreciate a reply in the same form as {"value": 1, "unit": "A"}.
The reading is {"value": 12.5, "unit": "A"}
